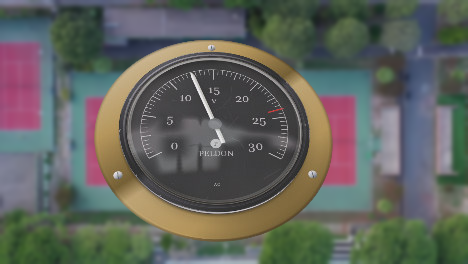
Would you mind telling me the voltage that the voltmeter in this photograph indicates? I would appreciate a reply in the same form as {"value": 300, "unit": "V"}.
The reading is {"value": 12.5, "unit": "V"}
